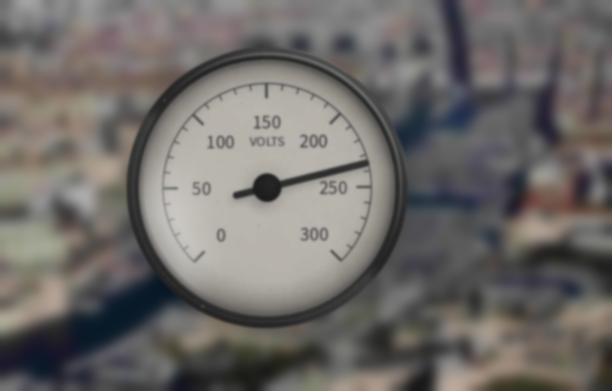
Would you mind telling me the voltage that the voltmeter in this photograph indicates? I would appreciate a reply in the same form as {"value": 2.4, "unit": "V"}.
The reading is {"value": 235, "unit": "V"}
